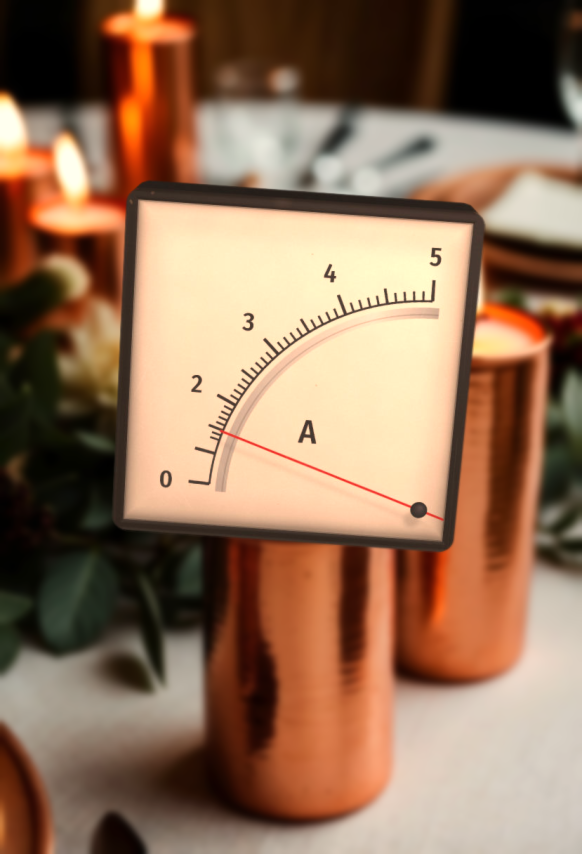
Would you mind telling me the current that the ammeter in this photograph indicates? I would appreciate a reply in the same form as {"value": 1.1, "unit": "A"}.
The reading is {"value": 1.5, "unit": "A"}
